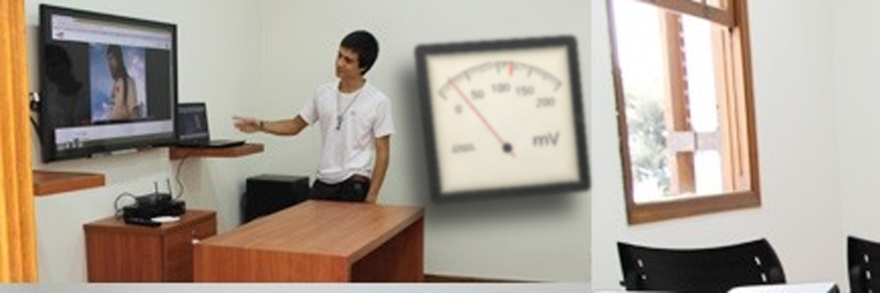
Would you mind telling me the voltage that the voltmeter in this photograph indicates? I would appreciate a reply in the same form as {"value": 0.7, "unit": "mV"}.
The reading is {"value": 25, "unit": "mV"}
